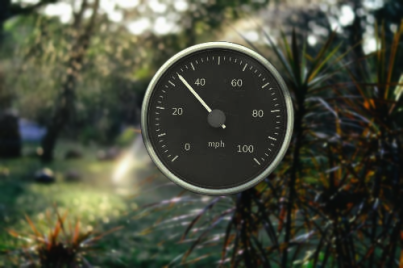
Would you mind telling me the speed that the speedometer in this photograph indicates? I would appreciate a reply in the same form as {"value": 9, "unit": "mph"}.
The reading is {"value": 34, "unit": "mph"}
